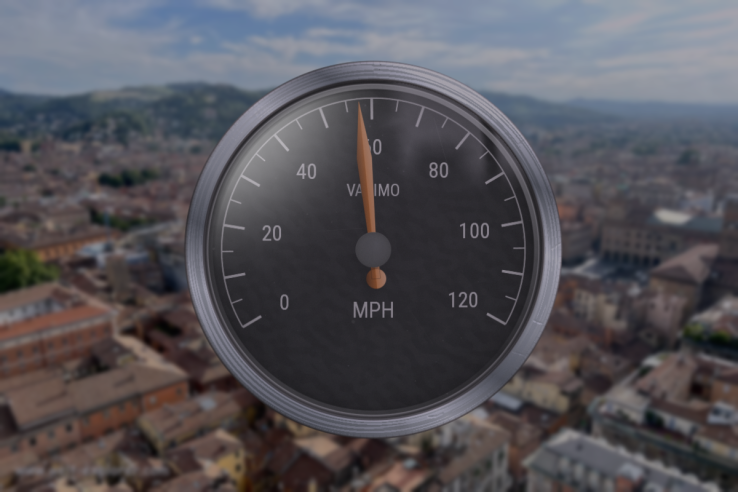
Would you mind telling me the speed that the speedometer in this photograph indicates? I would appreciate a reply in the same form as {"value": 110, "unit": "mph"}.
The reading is {"value": 57.5, "unit": "mph"}
